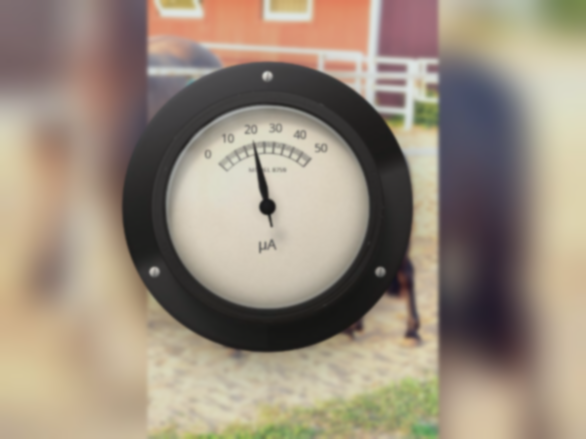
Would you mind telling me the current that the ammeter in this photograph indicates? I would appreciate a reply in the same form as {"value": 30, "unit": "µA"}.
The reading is {"value": 20, "unit": "µA"}
